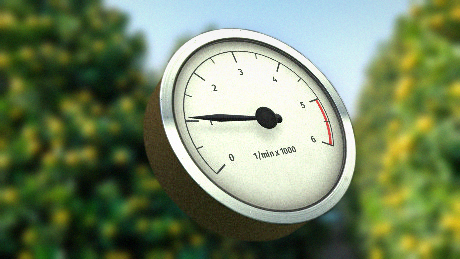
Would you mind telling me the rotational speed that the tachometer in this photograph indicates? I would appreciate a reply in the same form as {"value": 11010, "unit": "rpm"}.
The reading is {"value": 1000, "unit": "rpm"}
